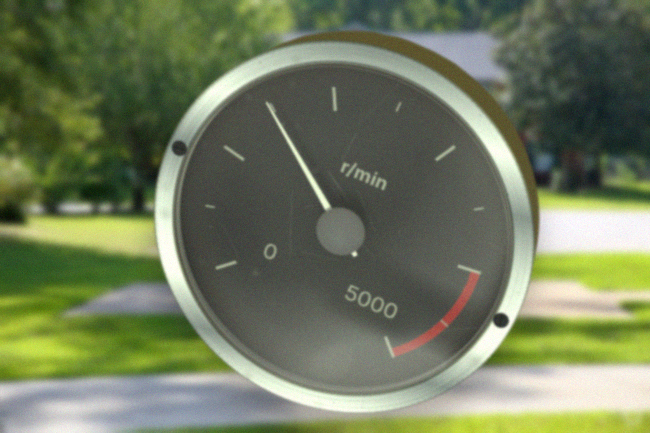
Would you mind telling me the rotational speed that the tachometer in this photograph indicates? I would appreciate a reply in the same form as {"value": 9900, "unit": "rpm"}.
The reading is {"value": 1500, "unit": "rpm"}
